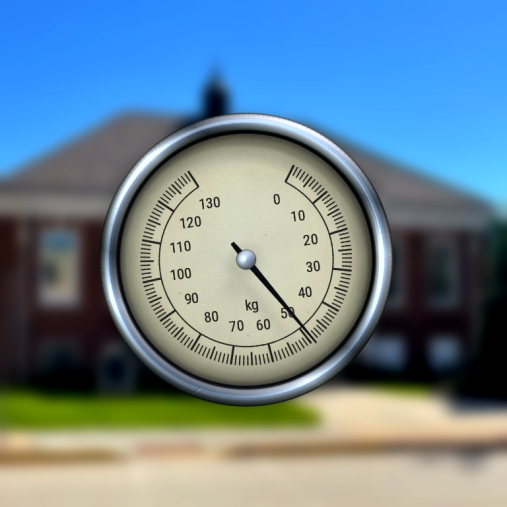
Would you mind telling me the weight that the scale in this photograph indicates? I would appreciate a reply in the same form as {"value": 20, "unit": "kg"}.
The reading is {"value": 49, "unit": "kg"}
